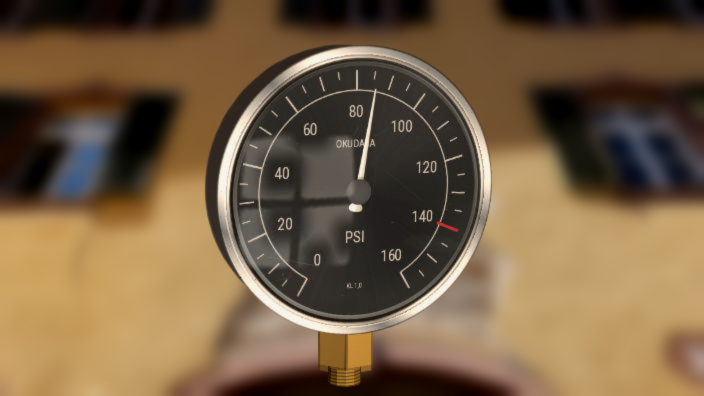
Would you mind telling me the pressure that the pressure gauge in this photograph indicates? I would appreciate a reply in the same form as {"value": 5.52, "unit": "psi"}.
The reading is {"value": 85, "unit": "psi"}
